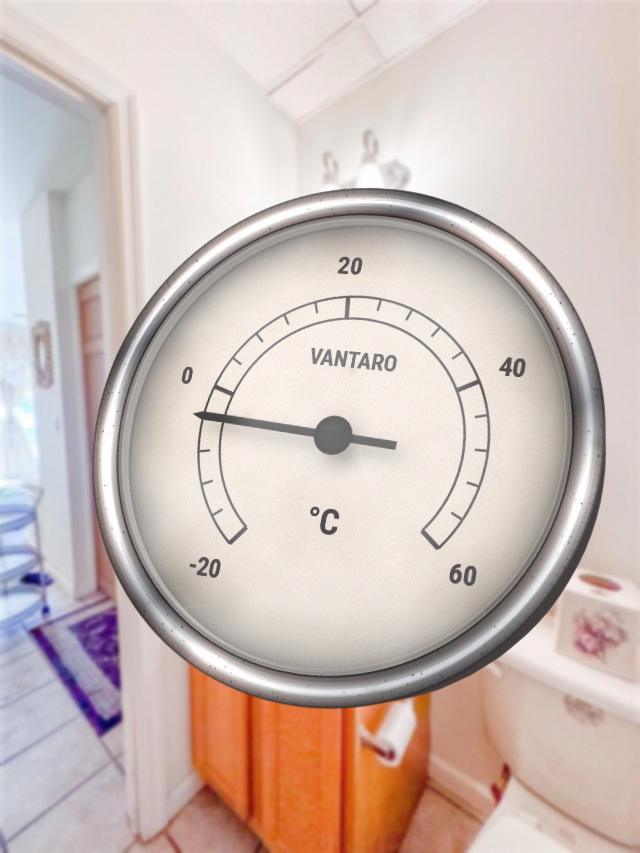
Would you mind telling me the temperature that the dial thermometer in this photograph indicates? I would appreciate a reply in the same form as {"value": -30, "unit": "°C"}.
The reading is {"value": -4, "unit": "°C"}
